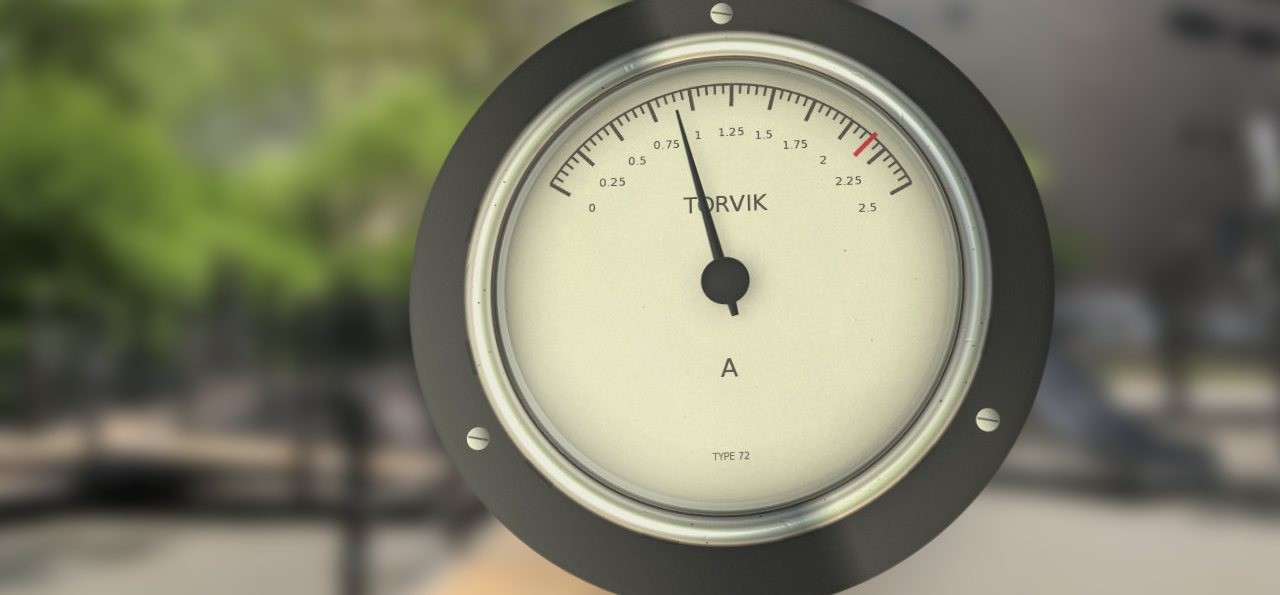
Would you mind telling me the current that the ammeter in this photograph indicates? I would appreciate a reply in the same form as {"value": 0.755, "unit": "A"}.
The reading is {"value": 0.9, "unit": "A"}
